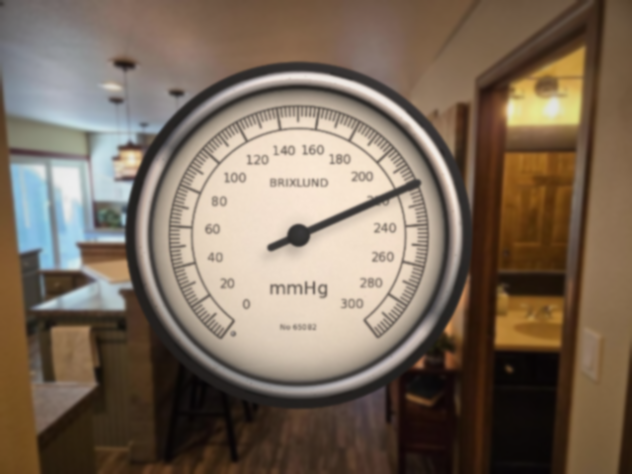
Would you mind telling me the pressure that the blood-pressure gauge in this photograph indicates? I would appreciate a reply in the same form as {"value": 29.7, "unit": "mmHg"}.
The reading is {"value": 220, "unit": "mmHg"}
